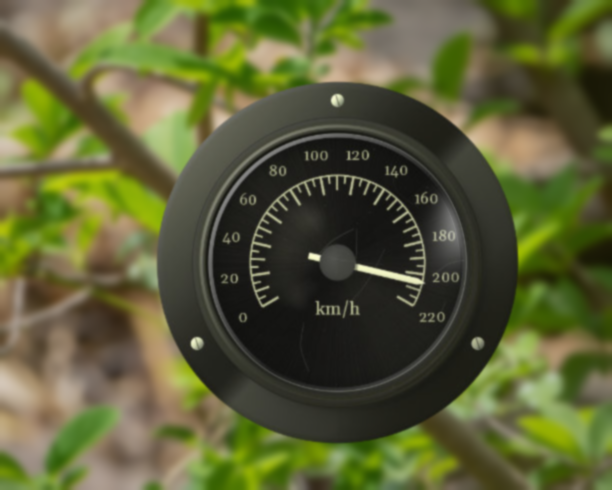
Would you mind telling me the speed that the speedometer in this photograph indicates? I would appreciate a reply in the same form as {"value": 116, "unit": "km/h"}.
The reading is {"value": 205, "unit": "km/h"}
